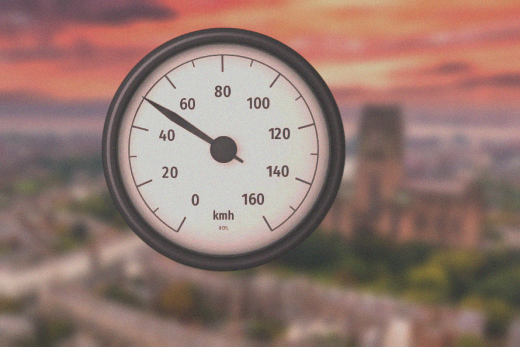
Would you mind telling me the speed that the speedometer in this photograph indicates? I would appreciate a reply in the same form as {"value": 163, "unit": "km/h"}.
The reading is {"value": 50, "unit": "km/h"}
